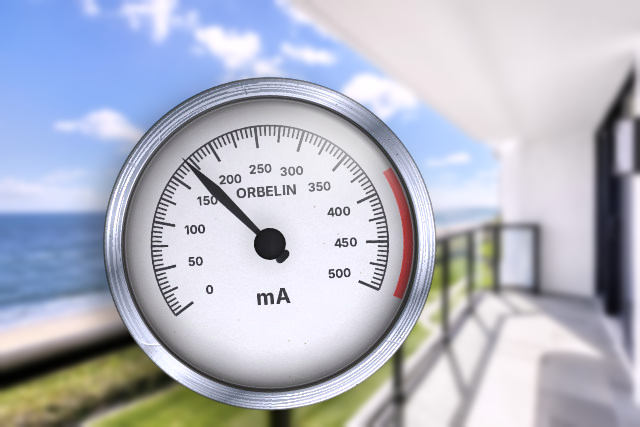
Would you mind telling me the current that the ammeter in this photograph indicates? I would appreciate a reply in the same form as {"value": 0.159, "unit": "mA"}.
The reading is {"value": 170, "unit": "mA"}
